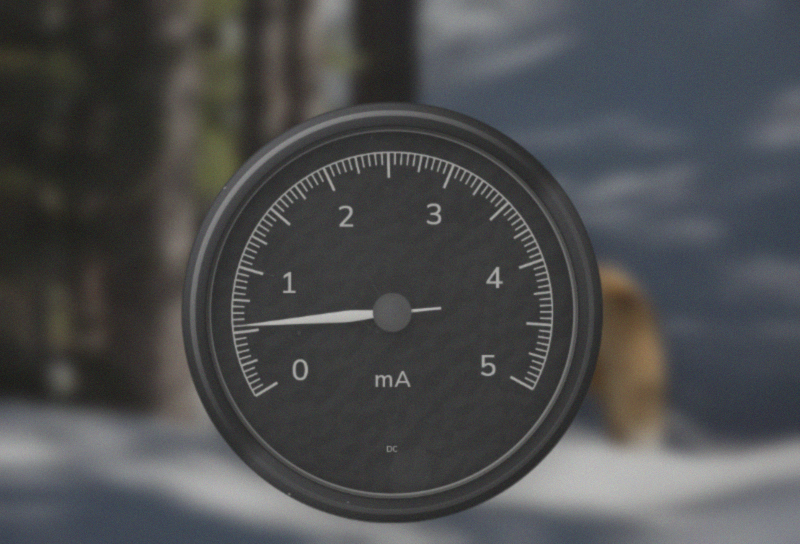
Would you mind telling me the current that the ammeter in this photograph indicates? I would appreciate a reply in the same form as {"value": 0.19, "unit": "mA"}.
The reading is {"value": 0.55, "unit": "mA"}
